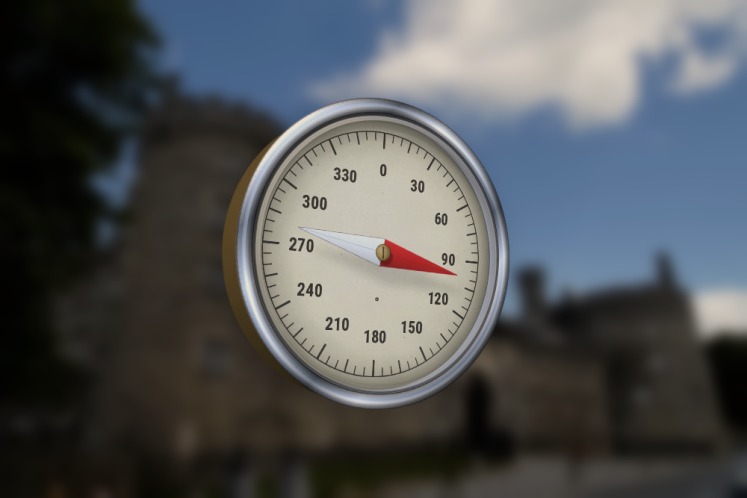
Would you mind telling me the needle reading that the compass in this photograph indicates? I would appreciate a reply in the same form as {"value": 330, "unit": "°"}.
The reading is {"value": 100, "unit": "°"}
